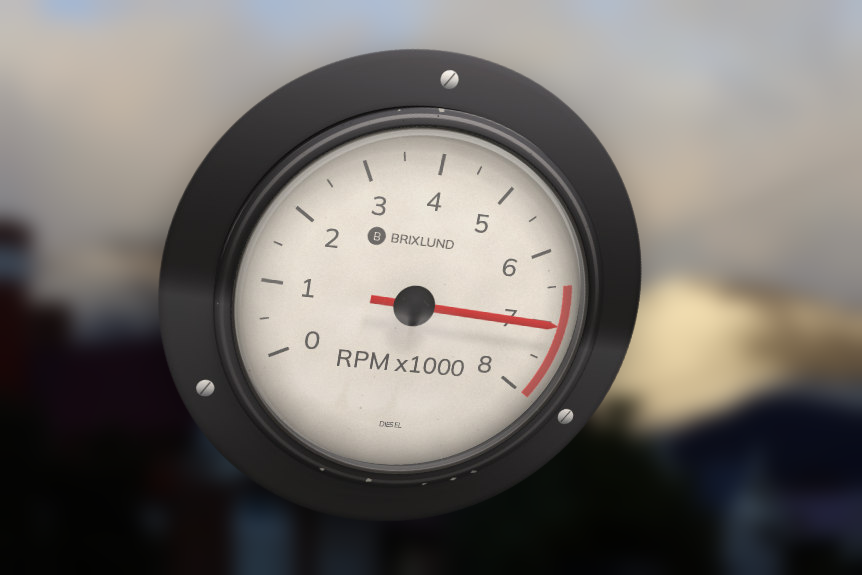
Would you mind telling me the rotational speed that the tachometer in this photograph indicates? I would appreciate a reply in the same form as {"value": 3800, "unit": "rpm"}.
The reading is {"value": 7000, "unit": "rpm"}
